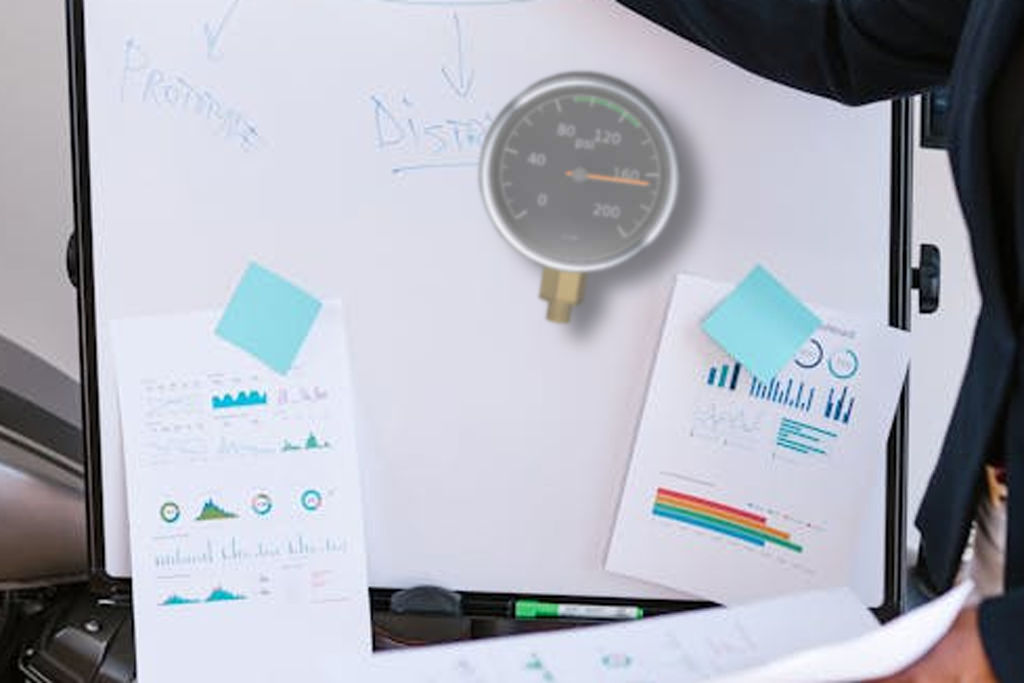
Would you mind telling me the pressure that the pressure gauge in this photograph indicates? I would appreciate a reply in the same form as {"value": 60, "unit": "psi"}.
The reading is {"value": 165, "unit": "psi"}
